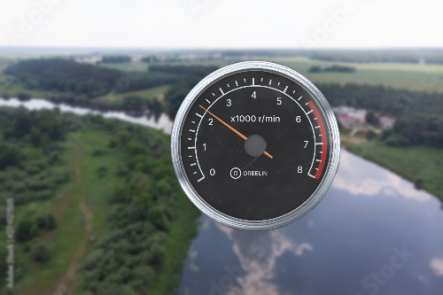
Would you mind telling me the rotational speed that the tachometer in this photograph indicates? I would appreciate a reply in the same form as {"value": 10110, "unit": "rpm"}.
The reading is {"value": 2250, "unit": "rpm"}
